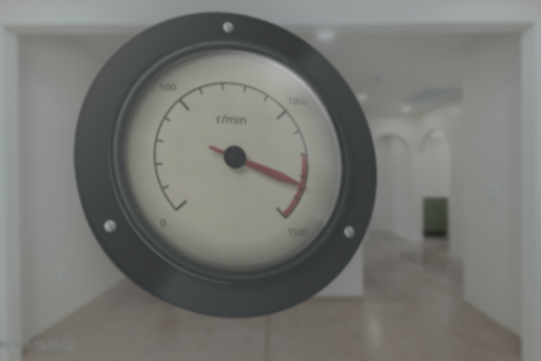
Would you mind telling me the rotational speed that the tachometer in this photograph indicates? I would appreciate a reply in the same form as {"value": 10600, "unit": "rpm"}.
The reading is {"value": 1350, "unit": "rpm"}
